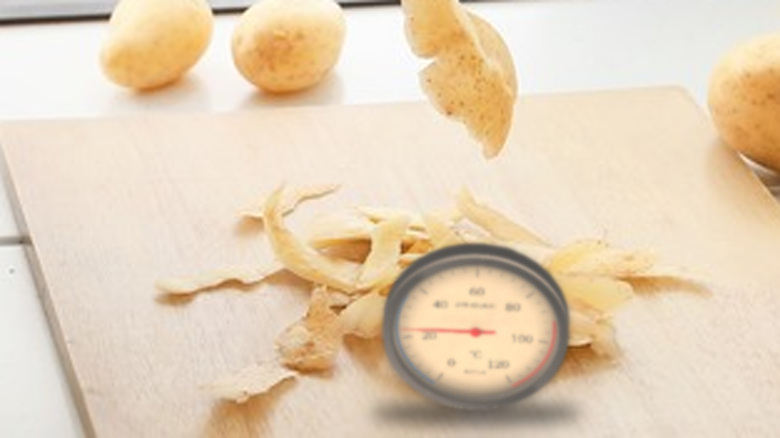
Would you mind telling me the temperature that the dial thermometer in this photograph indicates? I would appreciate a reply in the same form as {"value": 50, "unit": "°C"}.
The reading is {"value": 24, "unit": "°C"}
